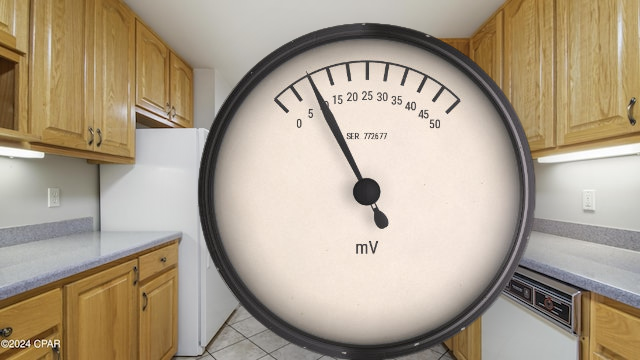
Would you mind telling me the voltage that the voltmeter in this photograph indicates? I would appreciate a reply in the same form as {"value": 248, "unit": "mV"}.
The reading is {"value": 10, "unit": "mV"}
